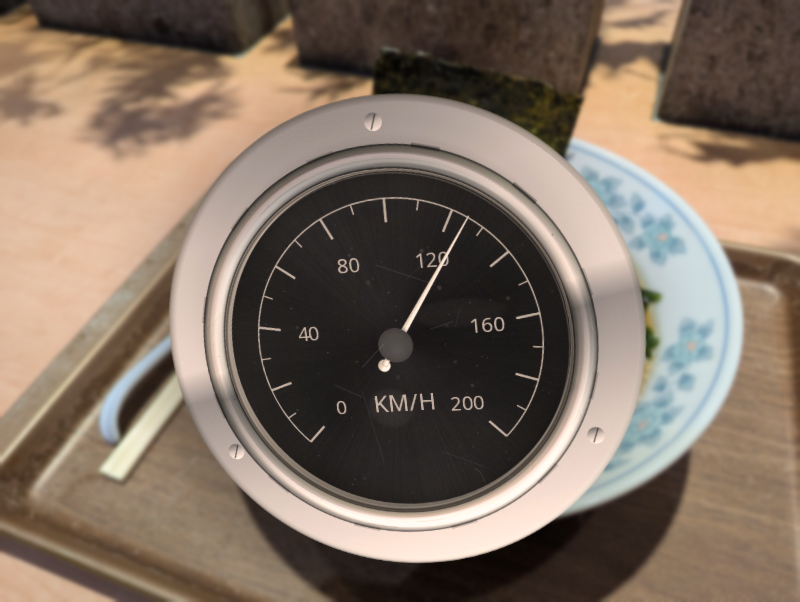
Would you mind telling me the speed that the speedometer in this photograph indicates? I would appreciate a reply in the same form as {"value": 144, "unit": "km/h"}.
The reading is {"value": 125, "unit": "km/h"}
